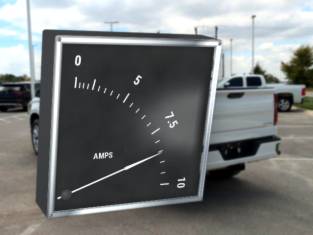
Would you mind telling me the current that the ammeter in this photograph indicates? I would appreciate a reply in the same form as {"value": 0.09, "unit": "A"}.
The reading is {"value": 8.5, "unit": "A"}
